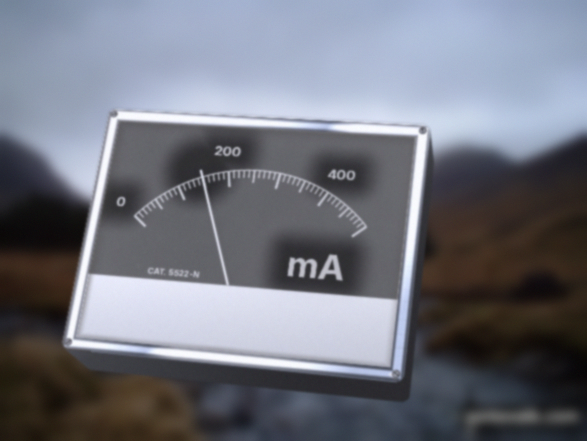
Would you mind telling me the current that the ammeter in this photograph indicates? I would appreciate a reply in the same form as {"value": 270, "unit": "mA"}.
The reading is {"value": 150, "unit": "mA"}
